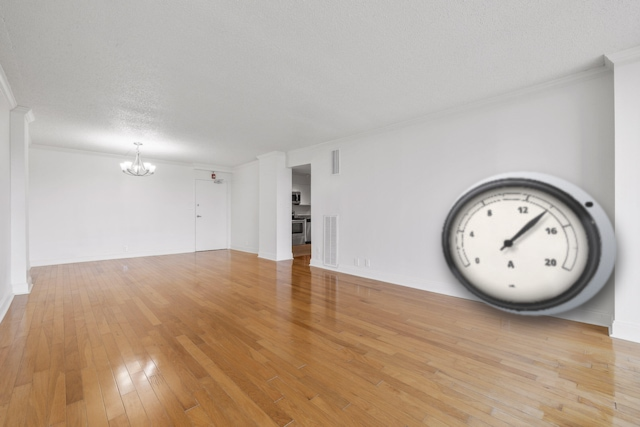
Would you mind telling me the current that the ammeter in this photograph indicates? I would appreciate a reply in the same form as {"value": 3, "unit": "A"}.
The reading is {"value": 14, "unit": "A"}
